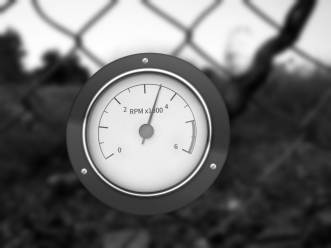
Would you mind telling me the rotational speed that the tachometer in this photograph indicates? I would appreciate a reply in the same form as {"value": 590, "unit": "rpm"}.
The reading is {"value": 3500, "unit": "rpm"}
